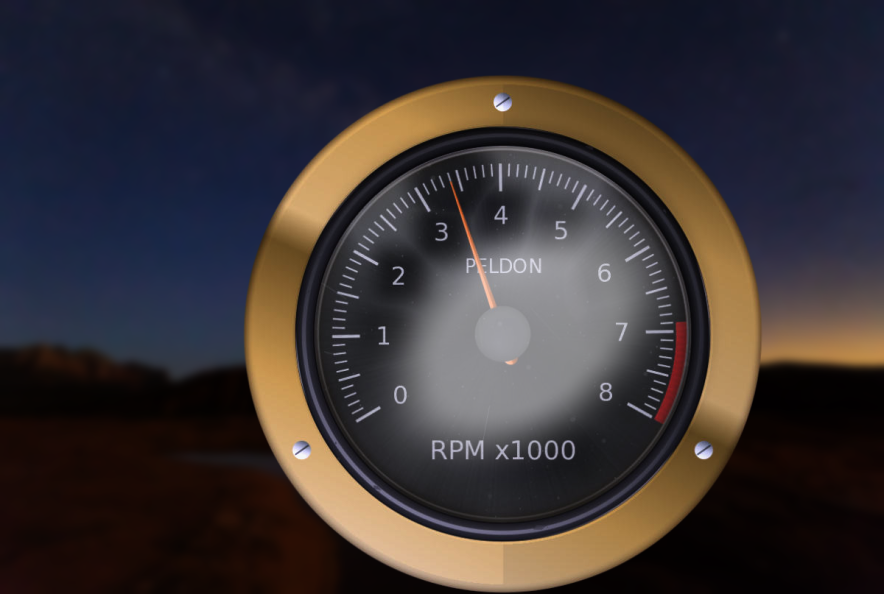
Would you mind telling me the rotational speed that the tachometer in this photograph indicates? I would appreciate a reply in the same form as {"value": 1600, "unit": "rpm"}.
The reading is {"value": 3400, "unit": "rpm"}
